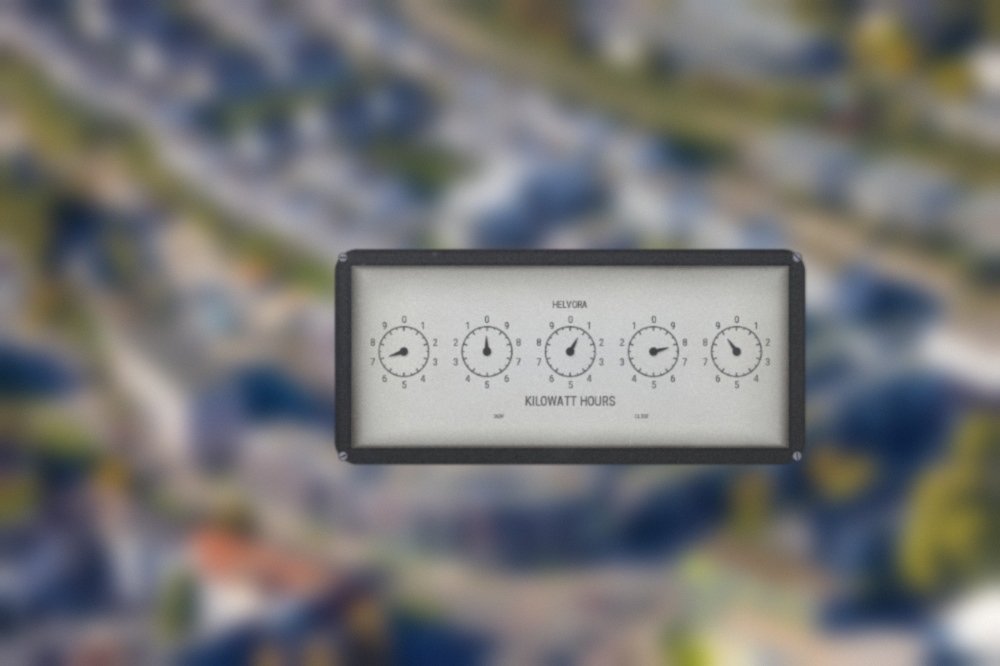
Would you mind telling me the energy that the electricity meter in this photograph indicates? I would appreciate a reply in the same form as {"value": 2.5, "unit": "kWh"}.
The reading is {"value": 70079, "unit": "kWh"}
